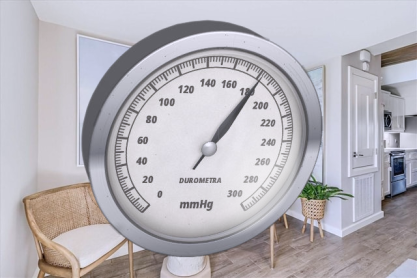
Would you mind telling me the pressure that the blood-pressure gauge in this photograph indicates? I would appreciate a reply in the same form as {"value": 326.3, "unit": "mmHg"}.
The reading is {"value": 180, "unit": "mmHg"}
